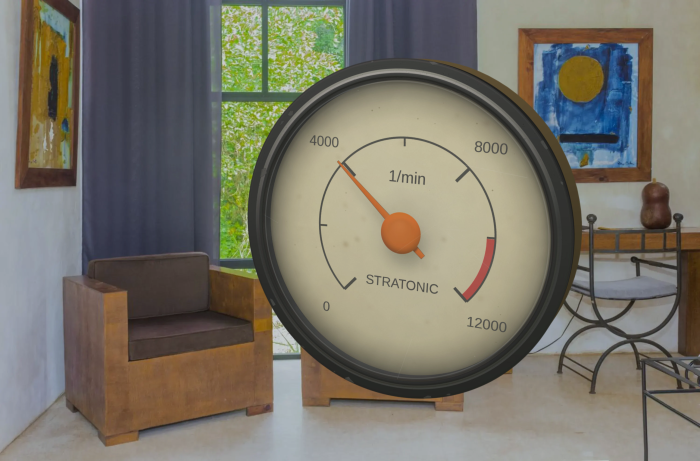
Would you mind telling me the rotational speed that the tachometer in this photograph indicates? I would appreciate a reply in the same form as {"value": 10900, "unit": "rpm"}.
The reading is {"value": 4000, "unit": "rpm"}
